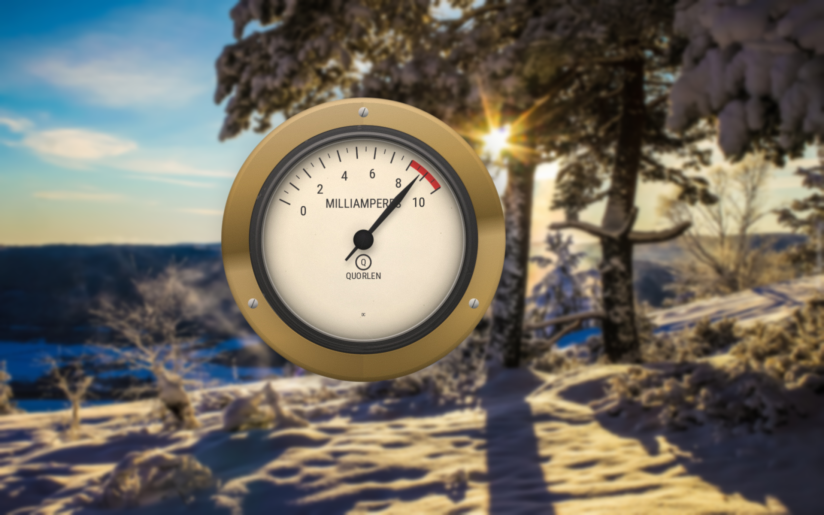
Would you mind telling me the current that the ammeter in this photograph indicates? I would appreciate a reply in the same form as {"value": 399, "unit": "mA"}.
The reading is {"value": 8.75, "unit": "mA"}
